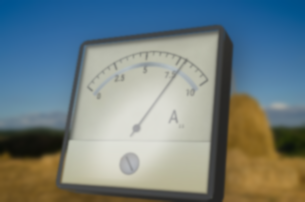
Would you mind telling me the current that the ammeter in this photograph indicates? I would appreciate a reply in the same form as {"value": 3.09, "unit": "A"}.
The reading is {"value": 8, "unit": "A"}
